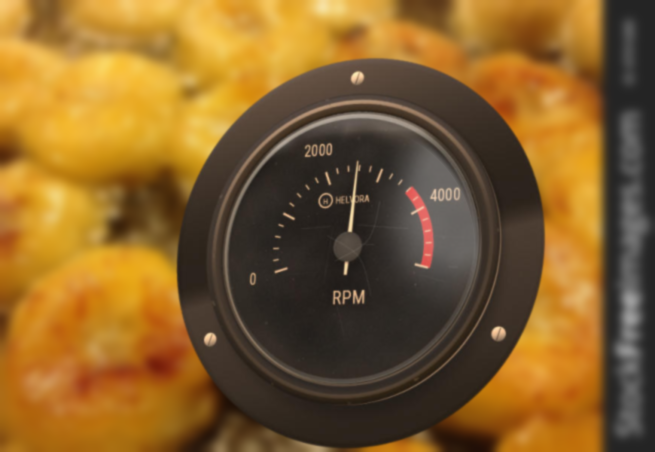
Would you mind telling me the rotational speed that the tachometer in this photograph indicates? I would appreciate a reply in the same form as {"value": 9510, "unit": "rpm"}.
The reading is {"value": 2600, "unit": "rpm"}
